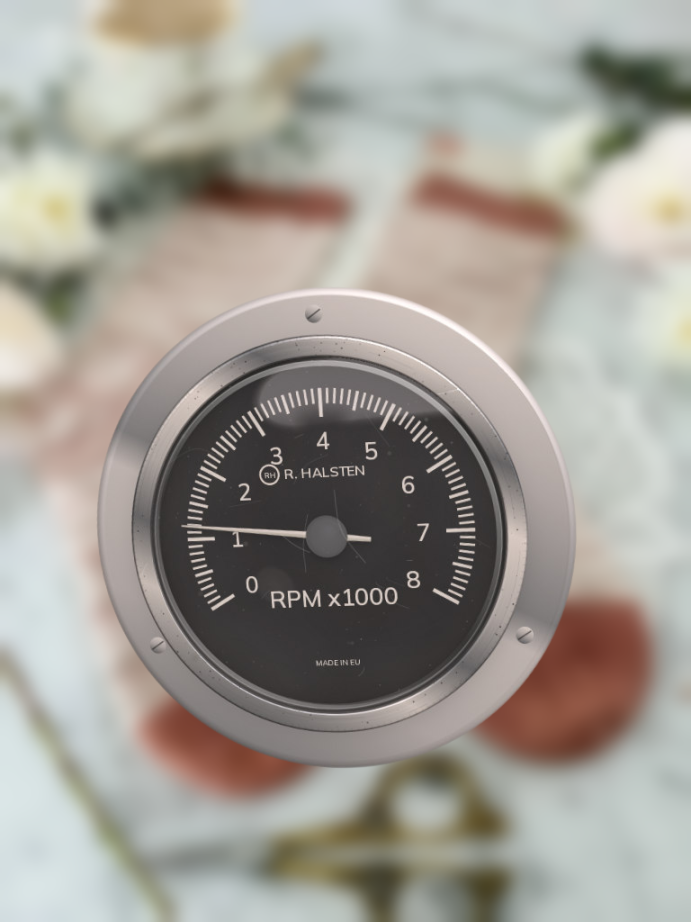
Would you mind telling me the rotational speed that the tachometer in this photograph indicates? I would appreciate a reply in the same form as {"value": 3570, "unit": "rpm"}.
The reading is {"value": 1200, "unit": "rpm"}
